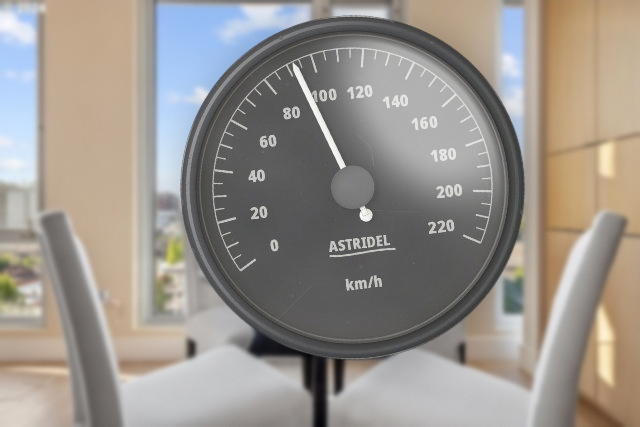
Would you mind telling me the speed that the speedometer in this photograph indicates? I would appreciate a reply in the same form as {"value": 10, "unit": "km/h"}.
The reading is {"value": 92.5, "unit": "km/h"}
